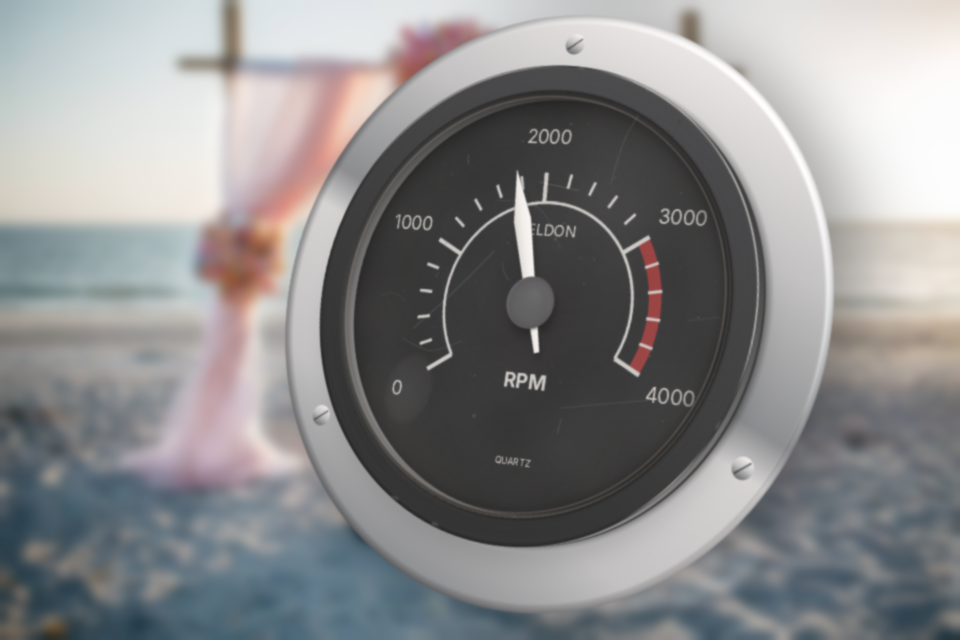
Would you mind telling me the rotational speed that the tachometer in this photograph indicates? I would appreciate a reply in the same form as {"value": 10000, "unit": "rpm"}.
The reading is {"value": 1800, "unit": "rpm"}
